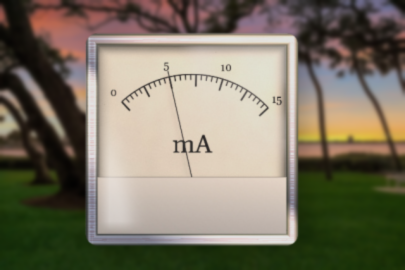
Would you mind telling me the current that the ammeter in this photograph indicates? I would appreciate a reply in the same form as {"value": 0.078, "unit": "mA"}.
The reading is {"value": 5, "unit": "mA"}
